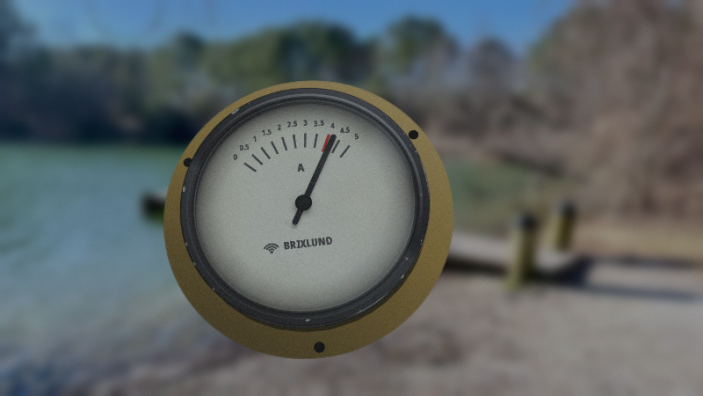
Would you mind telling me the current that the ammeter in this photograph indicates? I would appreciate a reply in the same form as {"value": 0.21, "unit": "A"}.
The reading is {"value": 4.25, "unit": "A"}
